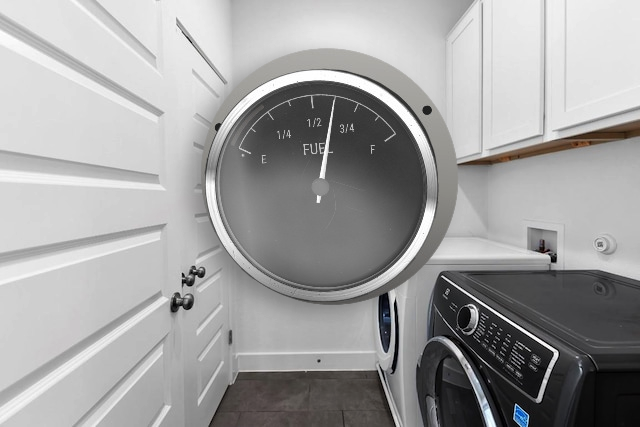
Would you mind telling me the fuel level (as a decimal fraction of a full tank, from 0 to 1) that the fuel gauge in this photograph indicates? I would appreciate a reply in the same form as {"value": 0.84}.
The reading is {"value": 0.625}
